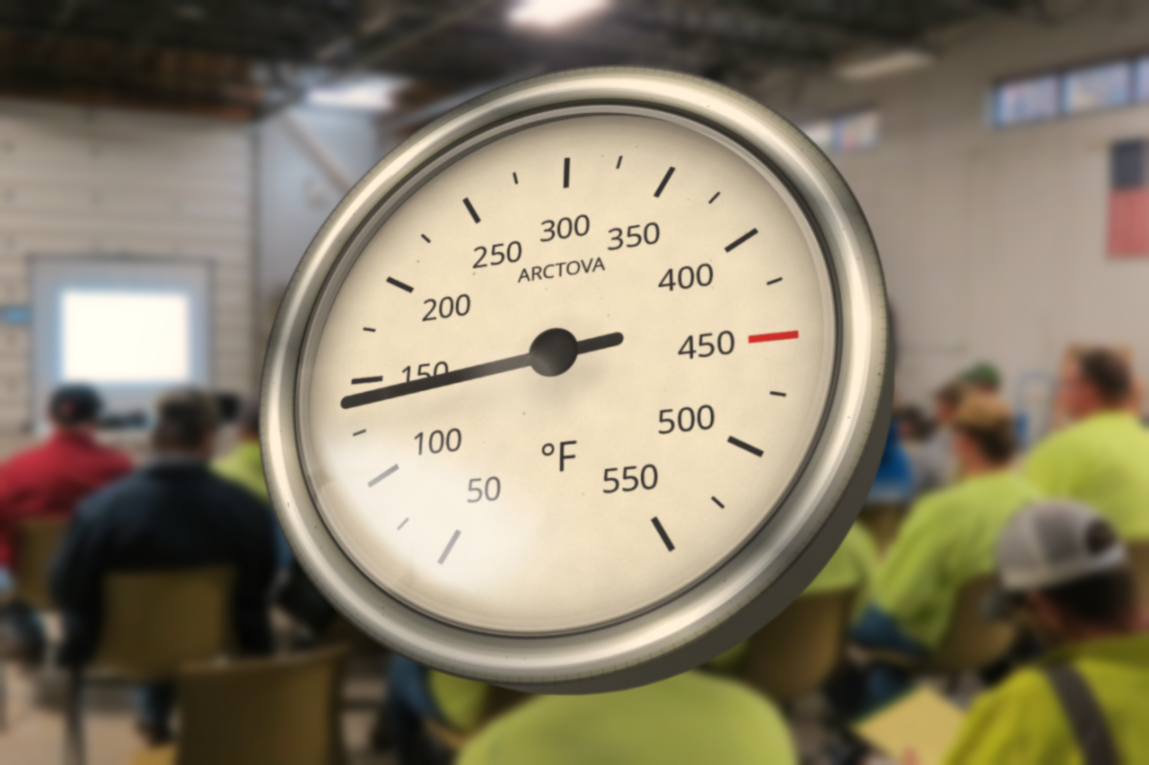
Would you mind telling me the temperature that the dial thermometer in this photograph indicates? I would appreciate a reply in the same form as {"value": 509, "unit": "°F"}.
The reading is {"value": 137.5, "unit": "°F"}
